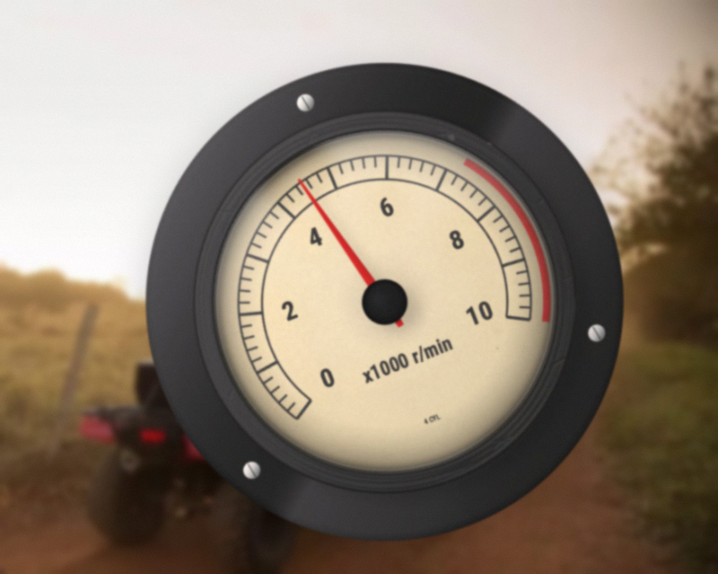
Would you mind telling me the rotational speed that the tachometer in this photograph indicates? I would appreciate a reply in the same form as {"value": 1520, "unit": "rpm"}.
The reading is {"value": 4500, "unit": "rpm"}
